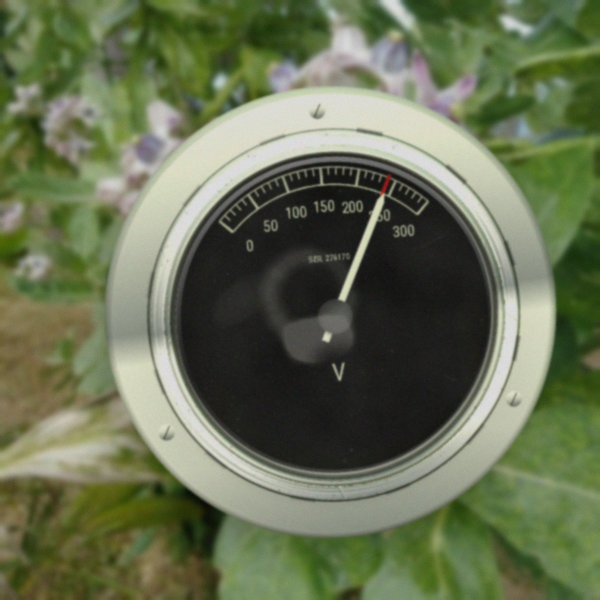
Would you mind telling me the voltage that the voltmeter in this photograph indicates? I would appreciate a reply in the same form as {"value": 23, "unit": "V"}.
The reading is {"value": 240, "unit": "V"}
